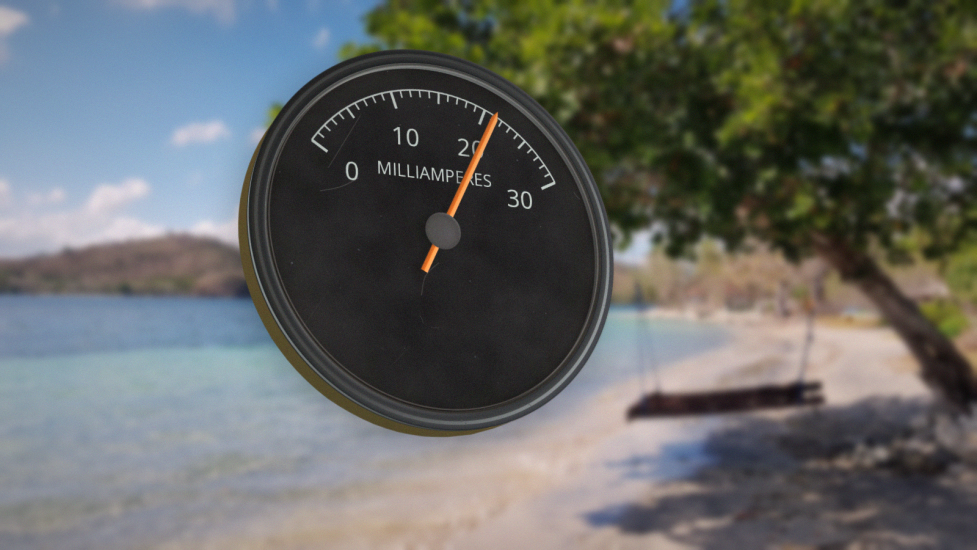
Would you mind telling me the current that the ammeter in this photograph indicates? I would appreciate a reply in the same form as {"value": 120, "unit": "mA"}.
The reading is {"value": 21, "unit": "mA"}
